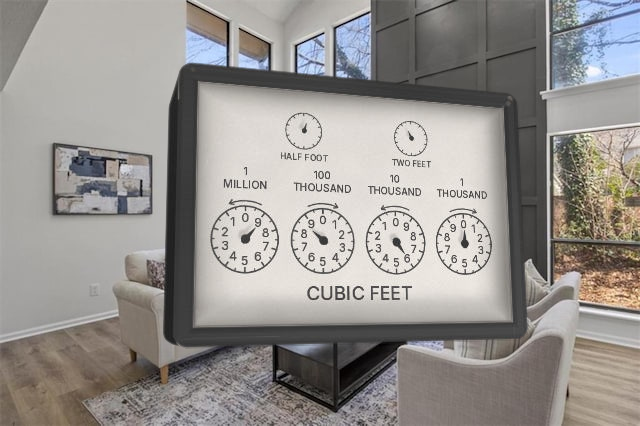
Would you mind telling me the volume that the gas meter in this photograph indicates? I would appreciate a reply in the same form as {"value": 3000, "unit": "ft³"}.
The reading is {"value": 886000, "unit": "ft³"}
